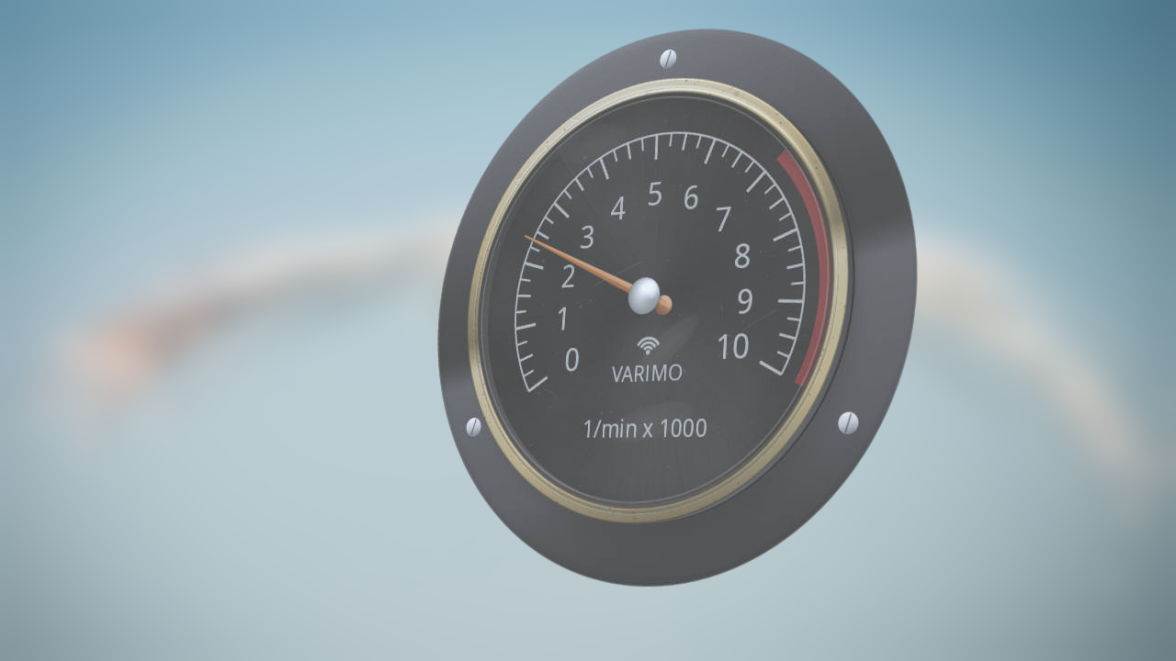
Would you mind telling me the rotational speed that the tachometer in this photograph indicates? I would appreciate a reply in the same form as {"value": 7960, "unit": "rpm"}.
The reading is {"value": 2375, "unit": "rpm"}
